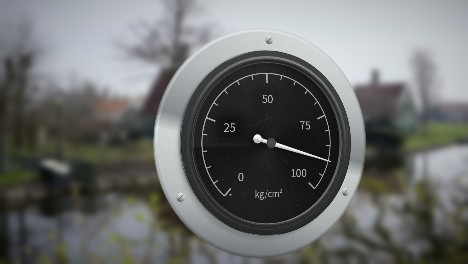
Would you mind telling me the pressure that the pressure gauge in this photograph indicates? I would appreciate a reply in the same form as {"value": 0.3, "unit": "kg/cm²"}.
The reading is {"value": 90, "unit": "kg/cm²"}
